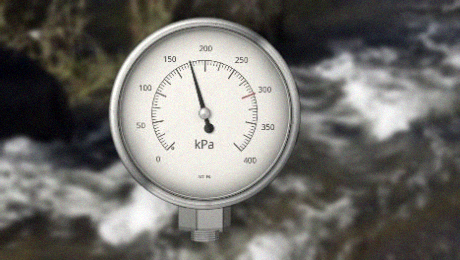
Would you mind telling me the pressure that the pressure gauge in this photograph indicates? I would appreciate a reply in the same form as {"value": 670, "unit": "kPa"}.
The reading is {"value": 175, "unit": "kPa"}
